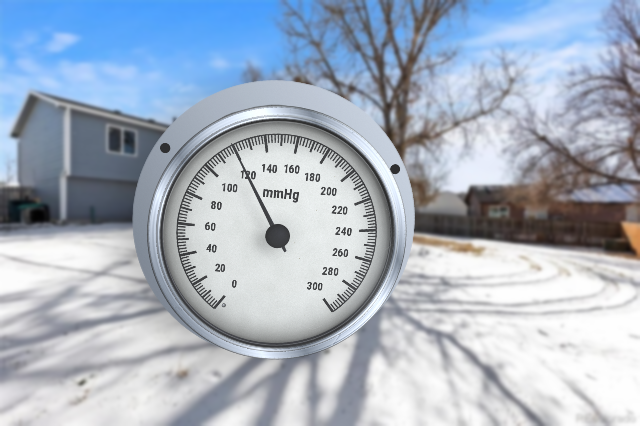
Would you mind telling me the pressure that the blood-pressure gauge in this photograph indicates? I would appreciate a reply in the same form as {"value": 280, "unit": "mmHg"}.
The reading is {"value": 120, "unit": "mmHg"}
